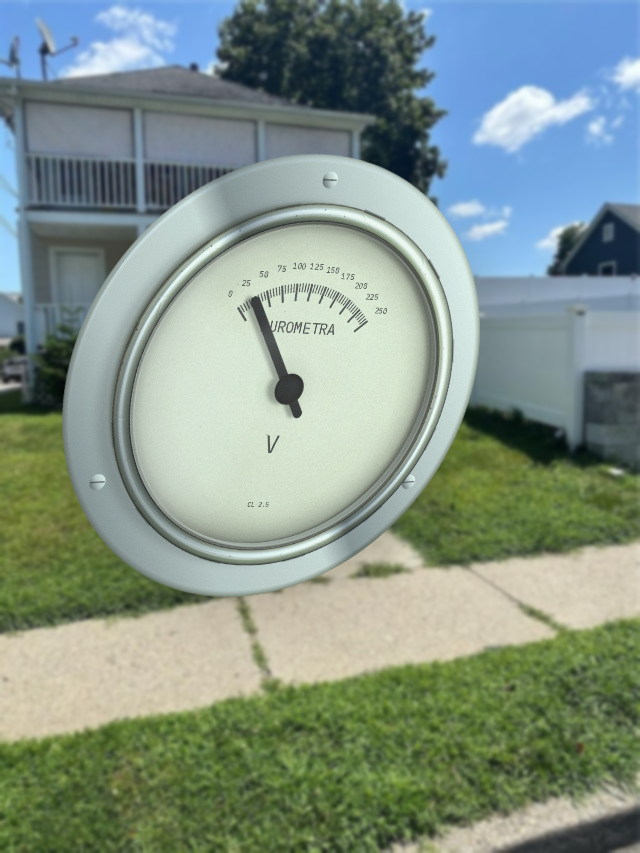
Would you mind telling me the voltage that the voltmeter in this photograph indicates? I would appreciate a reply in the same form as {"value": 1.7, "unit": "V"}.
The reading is {"value": 25, "unit": "V"}
